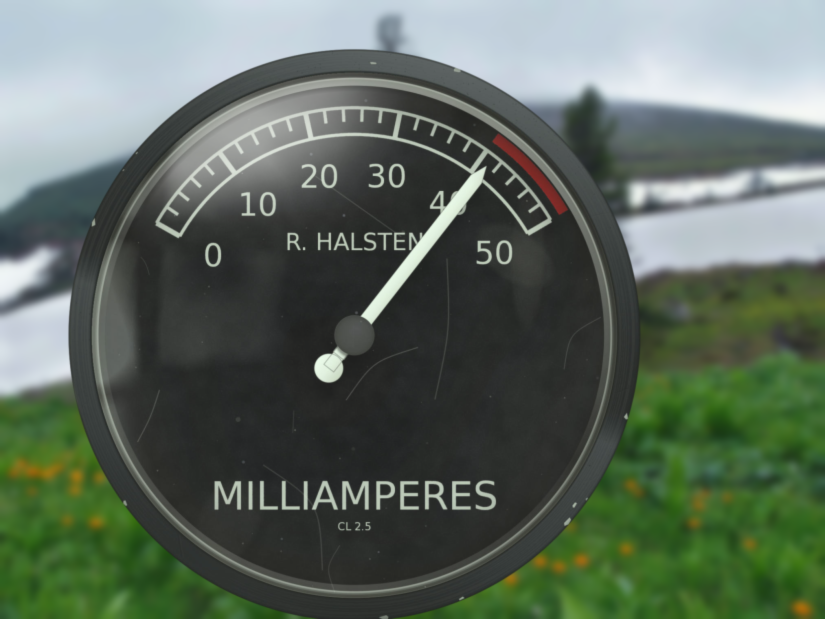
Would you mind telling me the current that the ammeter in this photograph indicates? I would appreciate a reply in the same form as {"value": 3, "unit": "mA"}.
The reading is {"value": 41, "unit": "mA"}
